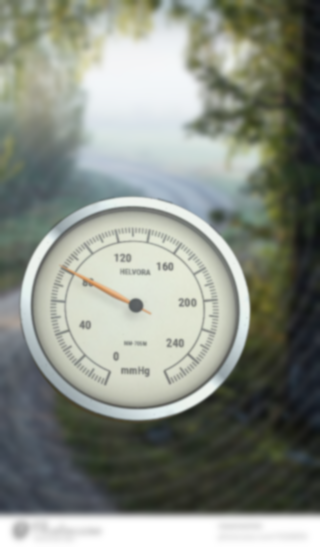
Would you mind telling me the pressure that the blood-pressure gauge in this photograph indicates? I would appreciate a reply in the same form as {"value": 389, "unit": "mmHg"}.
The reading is {"value": 80, "unit": "mmHg"}
